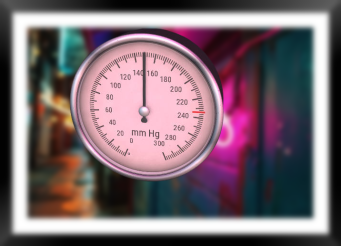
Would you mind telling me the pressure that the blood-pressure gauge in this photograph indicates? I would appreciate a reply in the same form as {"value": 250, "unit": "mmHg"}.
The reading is {"value": 150, "unit": "mmHg"}
